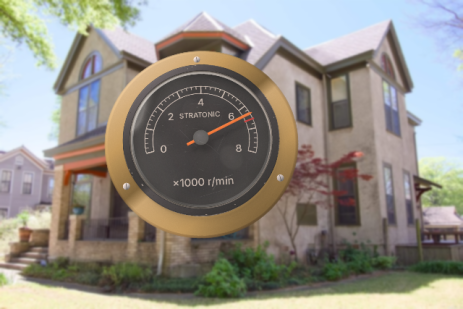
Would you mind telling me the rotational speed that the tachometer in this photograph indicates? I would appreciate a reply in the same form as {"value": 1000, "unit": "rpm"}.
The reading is {"value": 6400, "unit": "rpm"}
